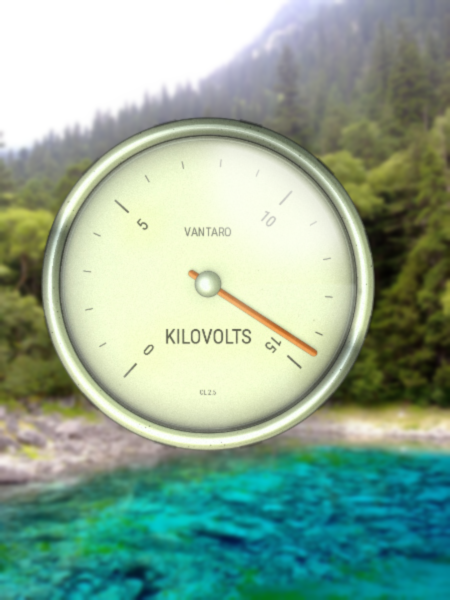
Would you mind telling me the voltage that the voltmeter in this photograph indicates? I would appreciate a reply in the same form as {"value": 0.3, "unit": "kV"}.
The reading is {"value": 14.5, "unit": "kV"}
